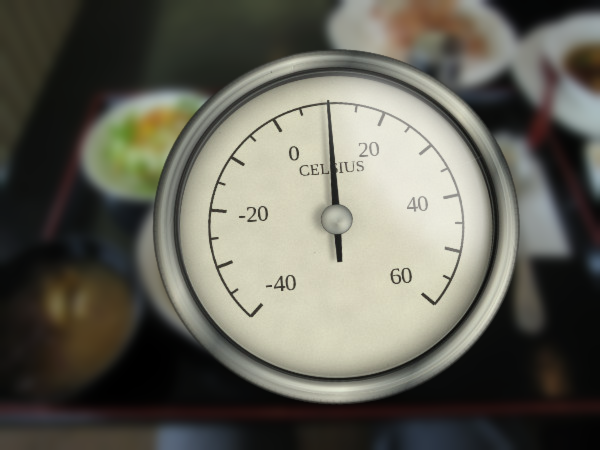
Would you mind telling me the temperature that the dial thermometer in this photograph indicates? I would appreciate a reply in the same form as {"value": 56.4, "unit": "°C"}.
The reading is {"value": 10, "unit": "°C"}
